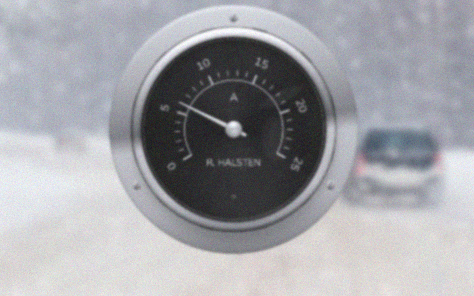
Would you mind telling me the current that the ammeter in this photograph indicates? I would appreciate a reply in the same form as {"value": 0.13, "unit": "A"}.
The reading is {"value": 6, "unit": "A"}
